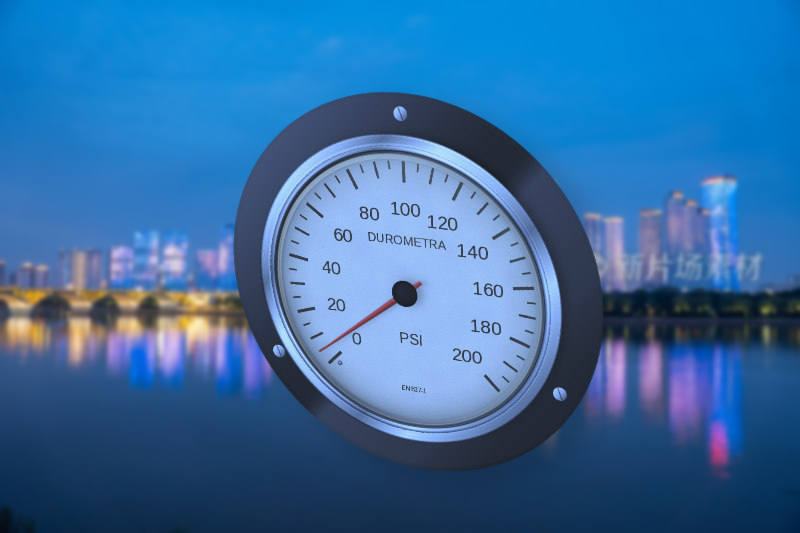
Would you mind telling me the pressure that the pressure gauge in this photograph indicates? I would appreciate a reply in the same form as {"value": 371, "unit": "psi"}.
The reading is {"value": 5, "unit": "psi"}
